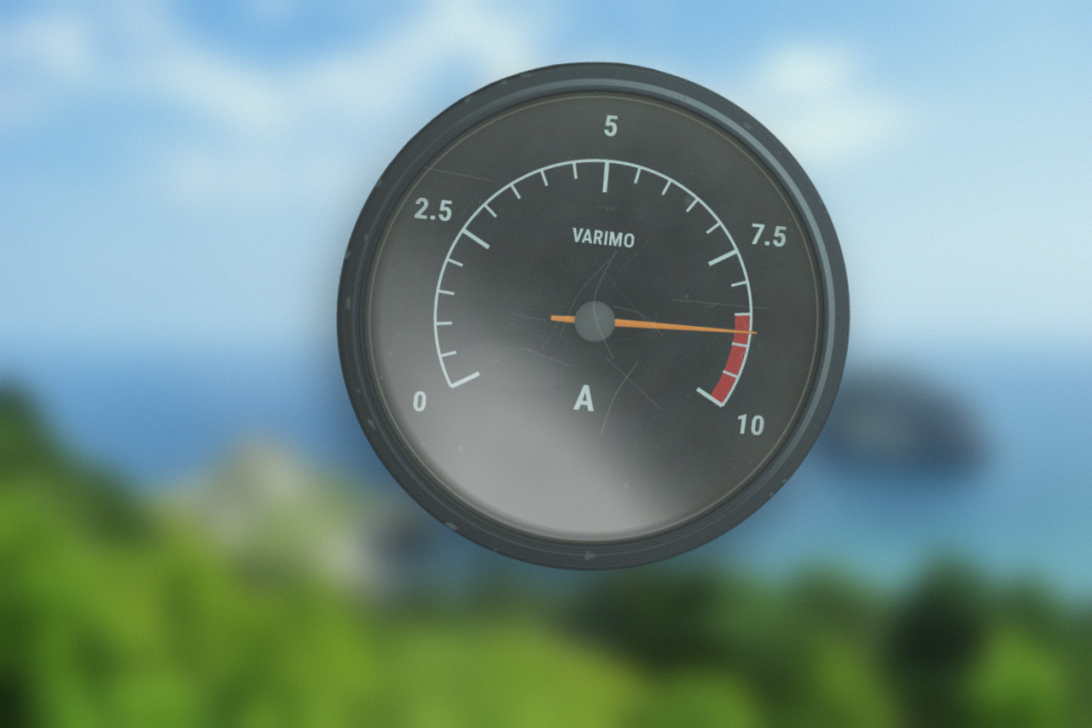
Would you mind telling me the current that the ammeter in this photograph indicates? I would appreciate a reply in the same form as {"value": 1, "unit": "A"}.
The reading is {"value": 8.75, "unit": "A"}
